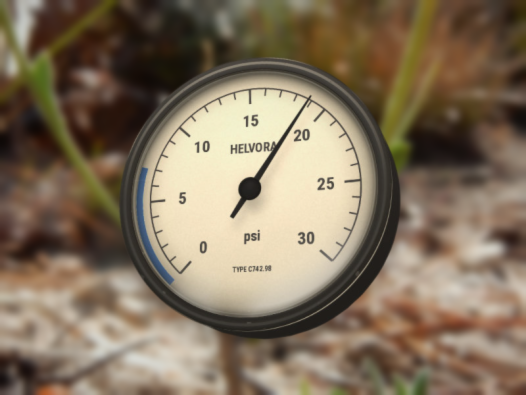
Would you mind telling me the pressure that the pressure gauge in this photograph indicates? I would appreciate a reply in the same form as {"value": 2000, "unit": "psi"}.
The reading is {"value": 19, "unit": "psi"}
